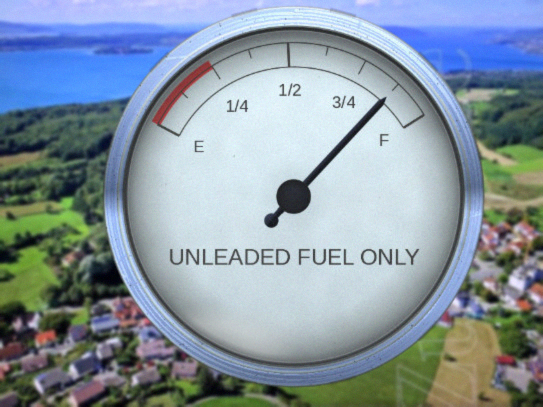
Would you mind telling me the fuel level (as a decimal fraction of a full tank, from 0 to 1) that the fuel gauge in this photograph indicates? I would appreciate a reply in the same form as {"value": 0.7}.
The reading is {"value": 0.875}
